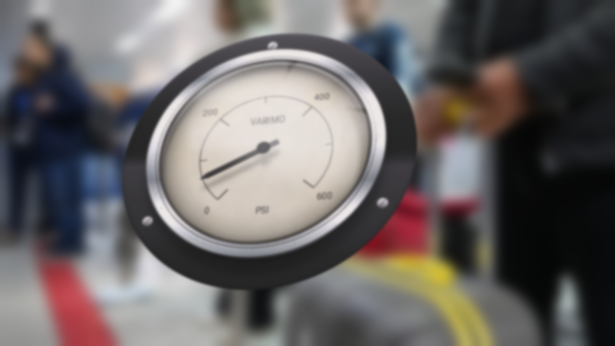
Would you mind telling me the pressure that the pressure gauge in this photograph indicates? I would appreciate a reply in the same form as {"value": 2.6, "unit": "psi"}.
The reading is {"value": 50, "unit": "psi"}
